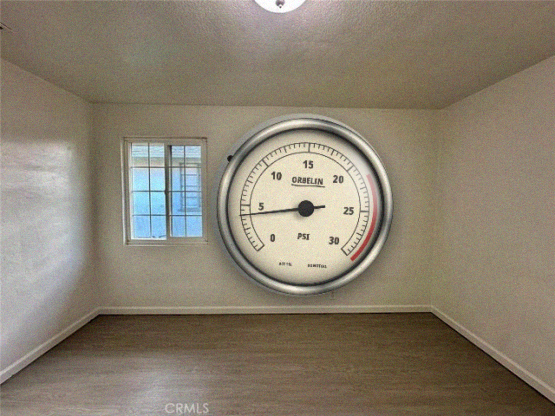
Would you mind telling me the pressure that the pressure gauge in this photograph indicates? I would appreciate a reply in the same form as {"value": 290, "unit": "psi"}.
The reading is {"value": 4, "unit": "psi"}
